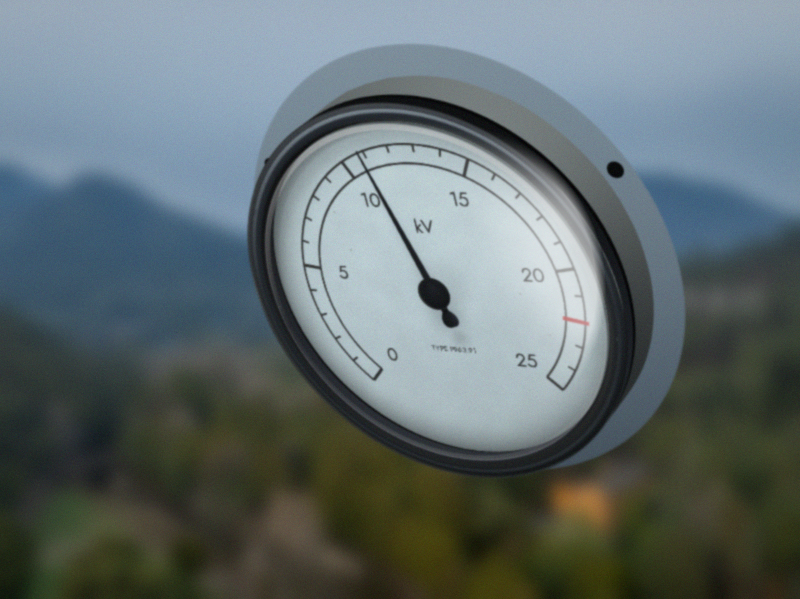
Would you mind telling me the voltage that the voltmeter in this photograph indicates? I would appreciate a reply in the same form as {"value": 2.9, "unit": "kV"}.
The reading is {"value": 11, "unit": "kV"}
